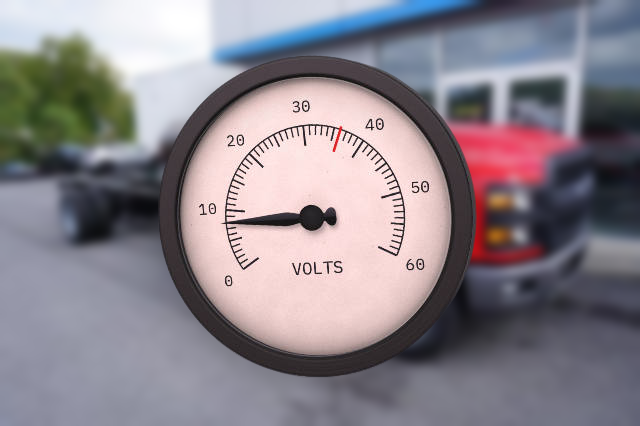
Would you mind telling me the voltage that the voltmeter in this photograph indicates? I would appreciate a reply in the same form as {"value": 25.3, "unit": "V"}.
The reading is {"value": 8, "unit": "V"}
